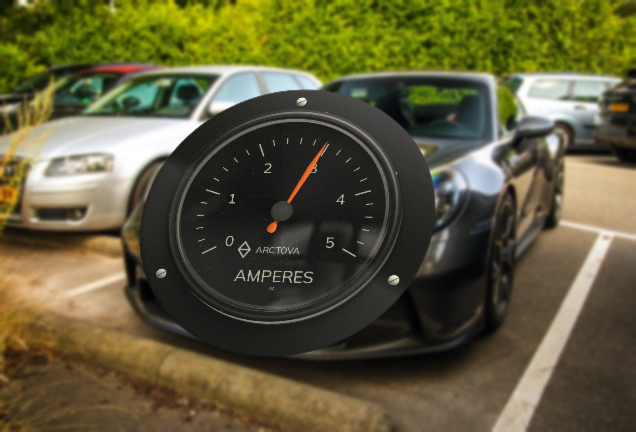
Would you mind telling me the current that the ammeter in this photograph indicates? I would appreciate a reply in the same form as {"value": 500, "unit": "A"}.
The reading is {"value": 3, "unit": "A"}
